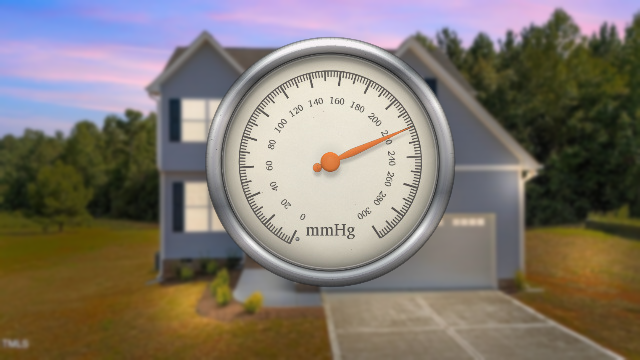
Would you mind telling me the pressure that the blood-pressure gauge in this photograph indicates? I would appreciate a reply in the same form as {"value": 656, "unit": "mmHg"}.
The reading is {"value": 220, "unit": "mmHg"}
